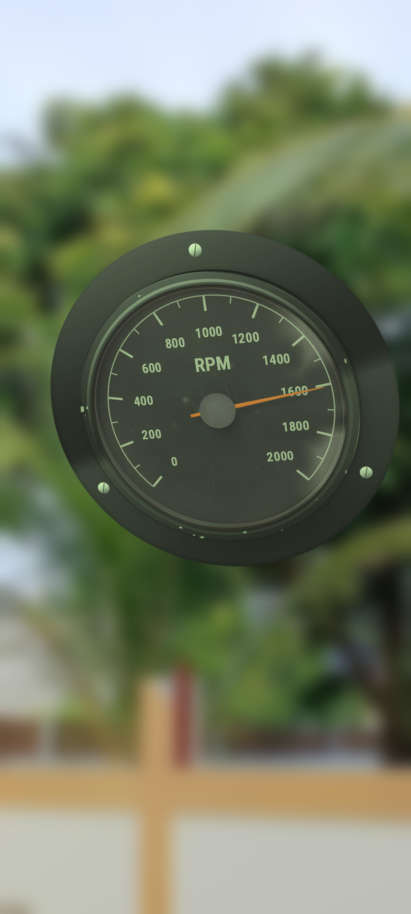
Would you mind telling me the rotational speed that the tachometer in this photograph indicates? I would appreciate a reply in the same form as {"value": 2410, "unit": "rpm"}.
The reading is {"value": 1600, "unit": "rpm"}
